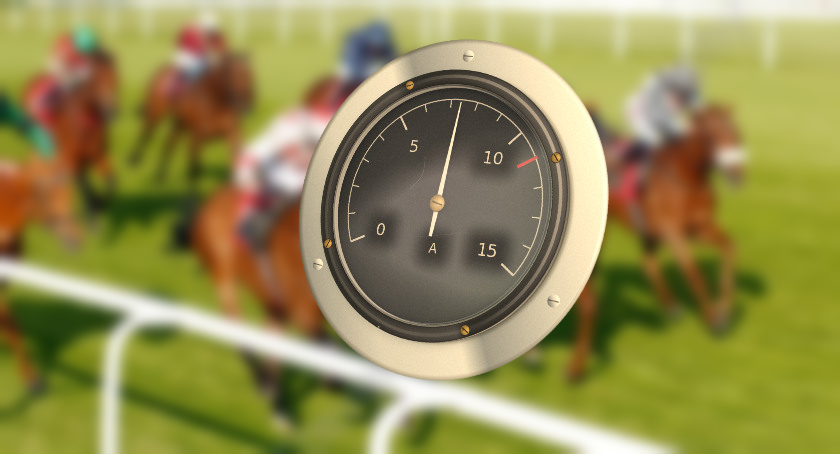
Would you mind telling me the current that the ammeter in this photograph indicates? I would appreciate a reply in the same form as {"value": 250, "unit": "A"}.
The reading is {"value": 7.5, "unit": "A"}
